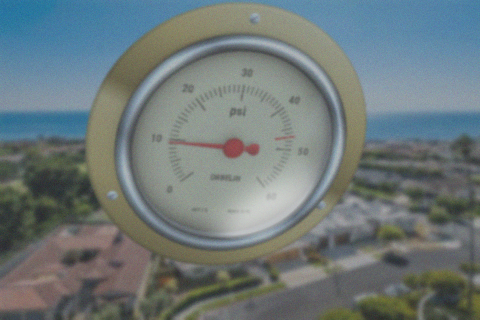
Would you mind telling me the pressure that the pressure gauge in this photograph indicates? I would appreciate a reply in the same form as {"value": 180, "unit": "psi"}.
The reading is {"value": 10, "unit": "psi"}
